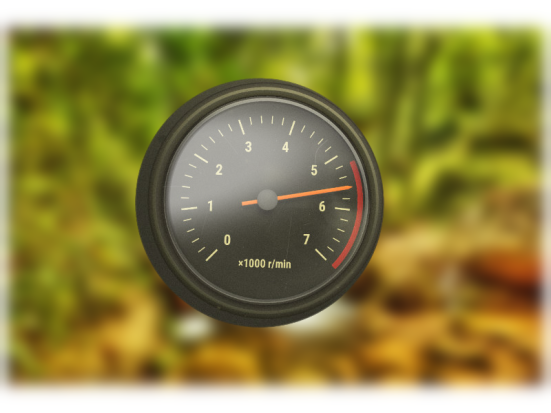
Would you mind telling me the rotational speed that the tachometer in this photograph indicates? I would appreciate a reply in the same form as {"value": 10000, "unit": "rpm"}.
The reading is {"value": 5600, "unit": "rpm"}
